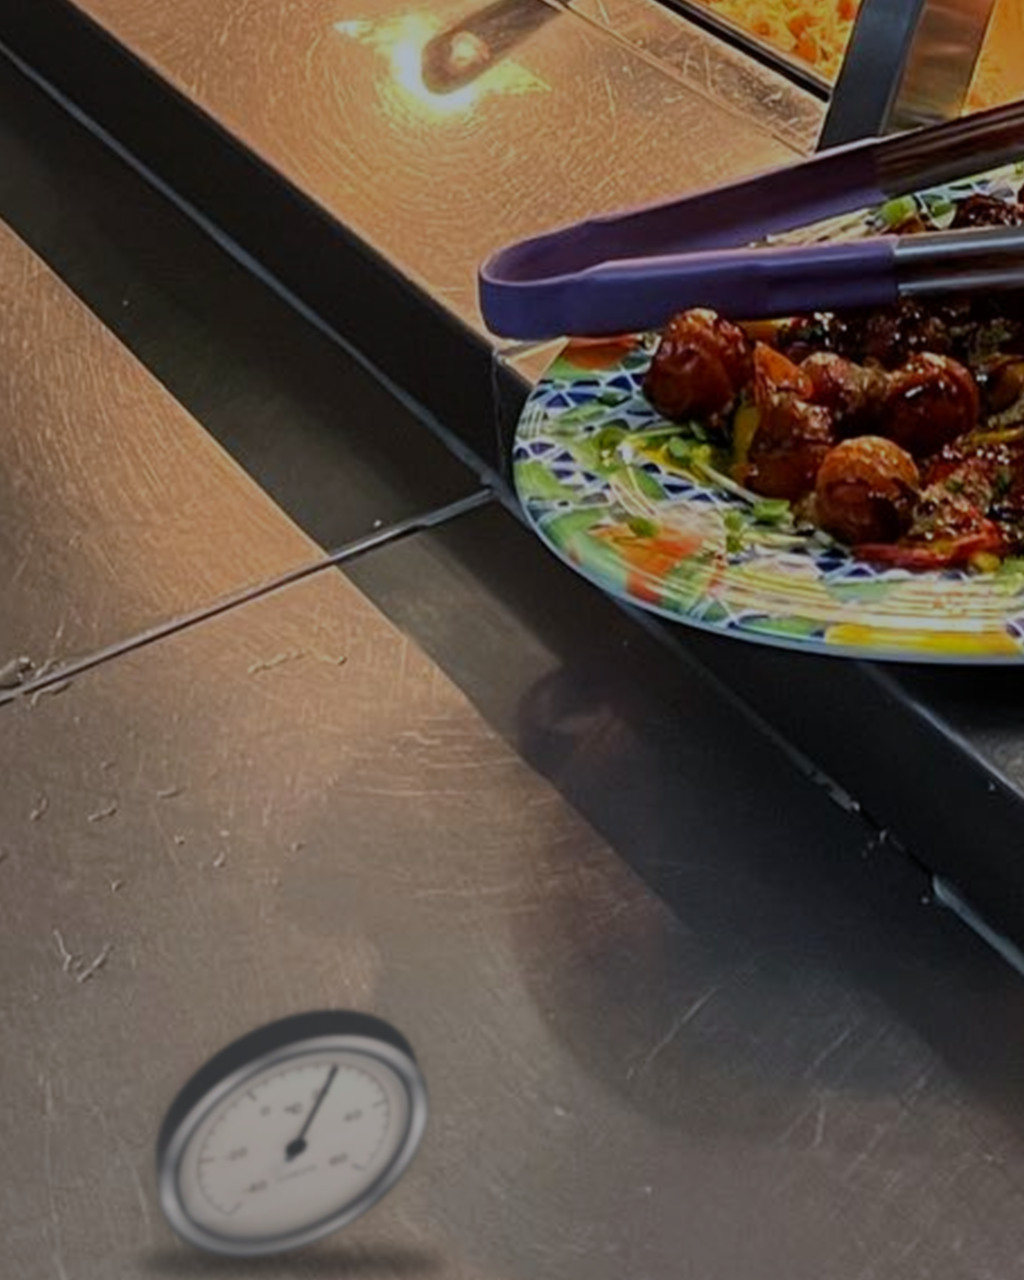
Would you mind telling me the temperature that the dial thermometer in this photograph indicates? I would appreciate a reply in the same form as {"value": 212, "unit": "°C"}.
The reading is {"value": 20, "unit": "°C"}
